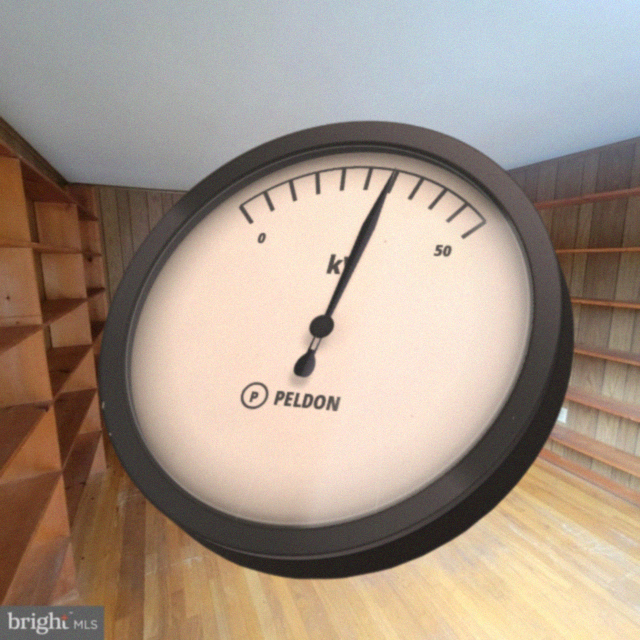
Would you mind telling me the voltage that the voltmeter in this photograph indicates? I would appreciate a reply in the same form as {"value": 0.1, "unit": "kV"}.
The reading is {"value": 30, "unit": "kV"}
